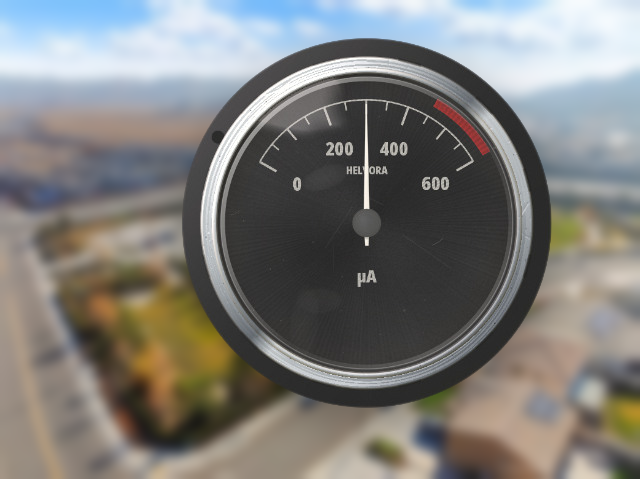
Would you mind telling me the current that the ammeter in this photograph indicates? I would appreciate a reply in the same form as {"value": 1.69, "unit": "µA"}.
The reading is {"value": 300, "unit": "µA"}
